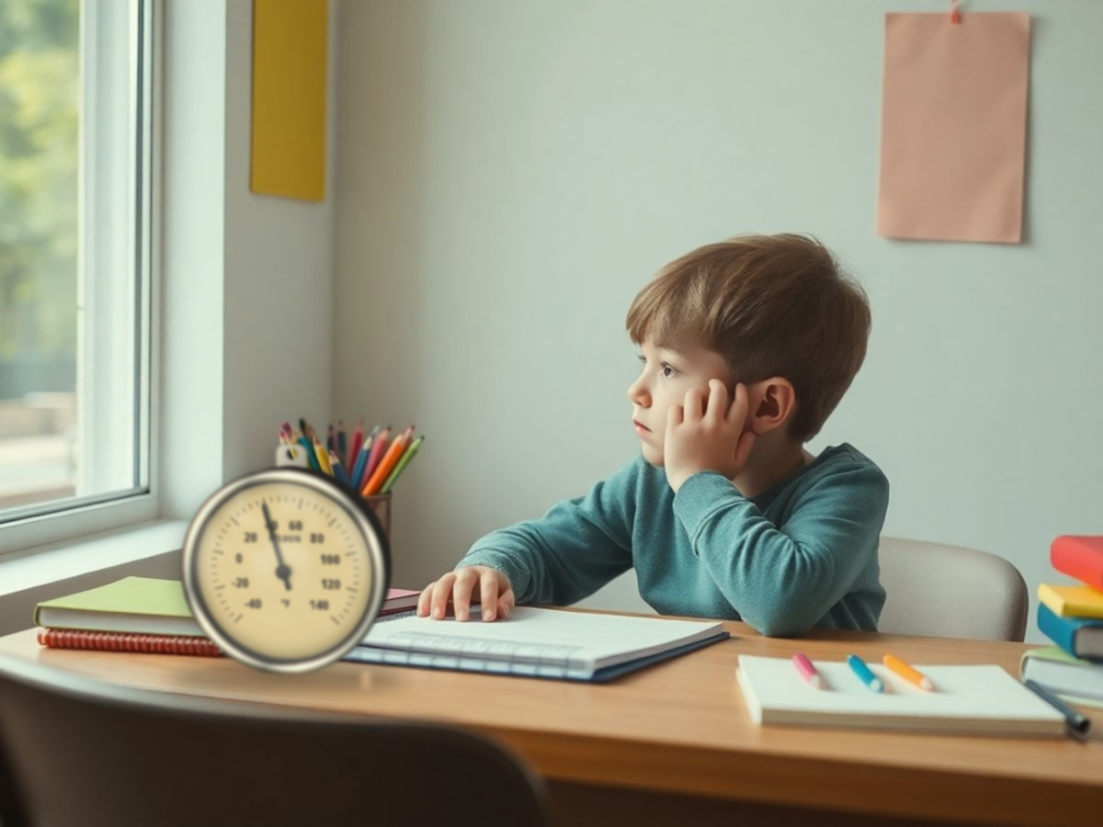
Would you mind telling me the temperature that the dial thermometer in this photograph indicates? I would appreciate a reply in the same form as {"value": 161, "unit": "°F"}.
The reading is {"value": 40, "unit": "°F"}
